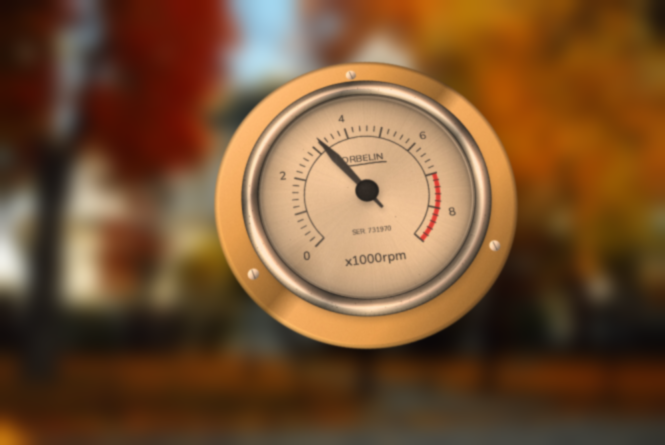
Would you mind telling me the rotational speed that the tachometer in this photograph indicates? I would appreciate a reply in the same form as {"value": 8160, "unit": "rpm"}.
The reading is {"value": 3200, "unit": "rpm"}
